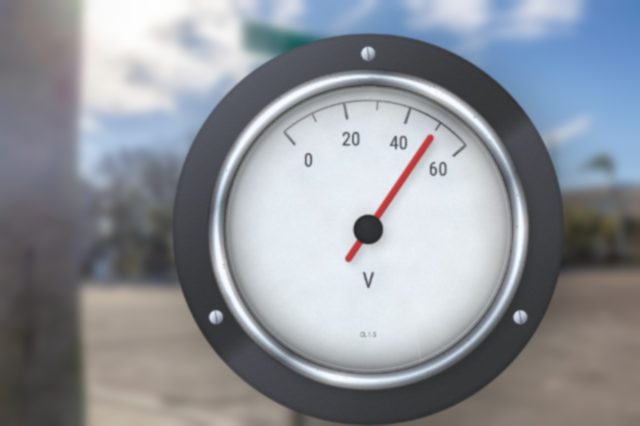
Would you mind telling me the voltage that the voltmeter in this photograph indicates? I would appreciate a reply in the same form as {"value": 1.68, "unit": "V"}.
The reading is {"value": 50, "unit": "V"}
